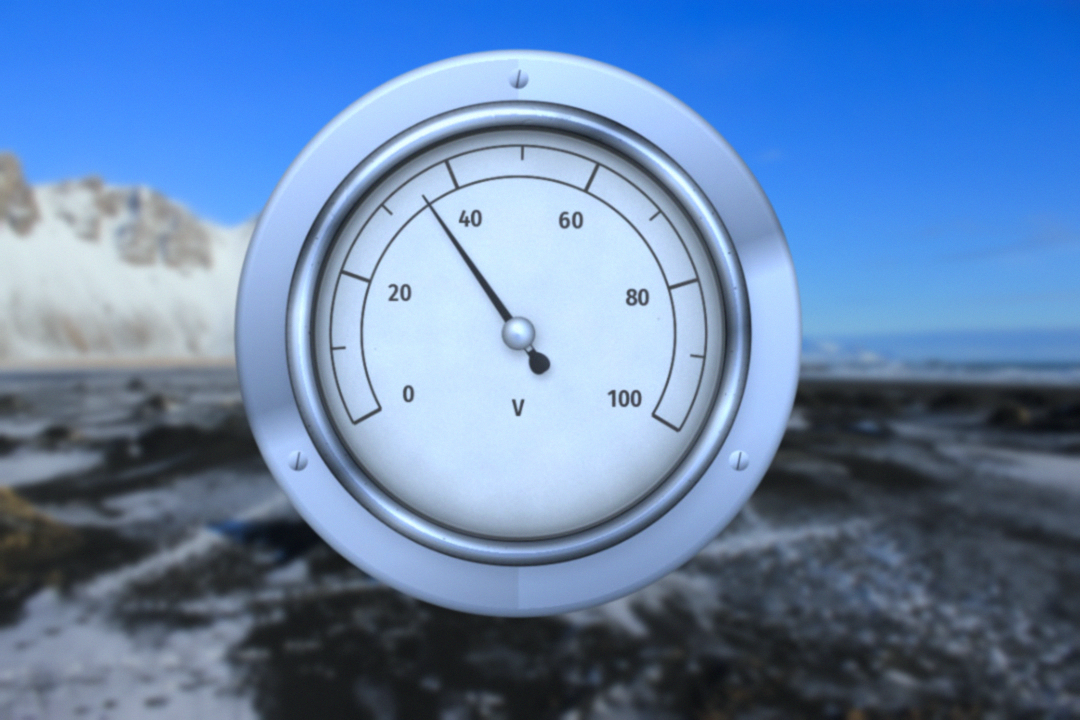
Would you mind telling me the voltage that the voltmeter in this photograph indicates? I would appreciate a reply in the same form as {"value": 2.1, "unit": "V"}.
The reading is {"value": 35, "unit": "V"}
